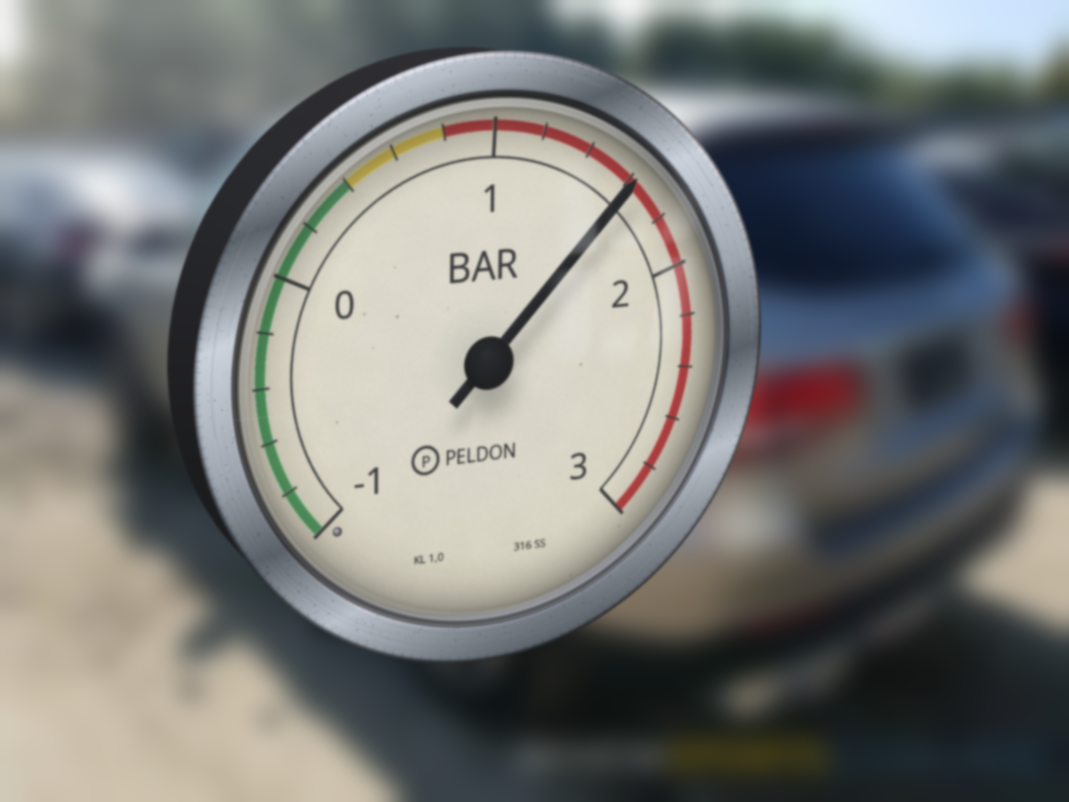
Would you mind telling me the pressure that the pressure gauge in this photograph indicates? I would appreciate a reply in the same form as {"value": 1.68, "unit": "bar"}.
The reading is {"value": 1.6, "unit": "bar"}
